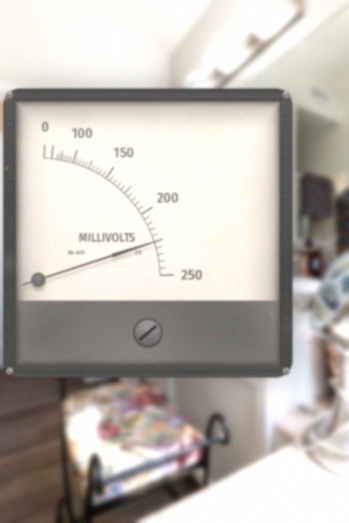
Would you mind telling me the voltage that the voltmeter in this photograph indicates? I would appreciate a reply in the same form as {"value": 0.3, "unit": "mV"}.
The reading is {"value": 225, "unit": "mV"}
